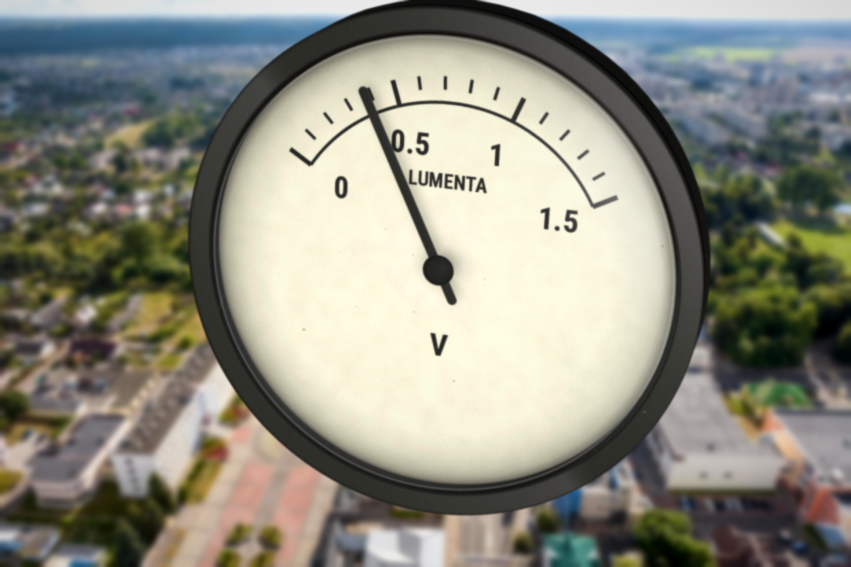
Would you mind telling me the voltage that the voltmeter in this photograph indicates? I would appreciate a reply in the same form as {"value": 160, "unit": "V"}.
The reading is {"value": 0.4, "unit": "V"}
